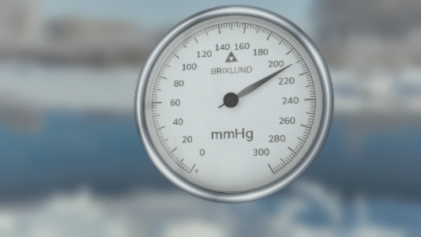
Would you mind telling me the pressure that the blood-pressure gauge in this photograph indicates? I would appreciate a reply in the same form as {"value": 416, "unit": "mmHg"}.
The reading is {"value": 210, "unit": "mmHg"}
